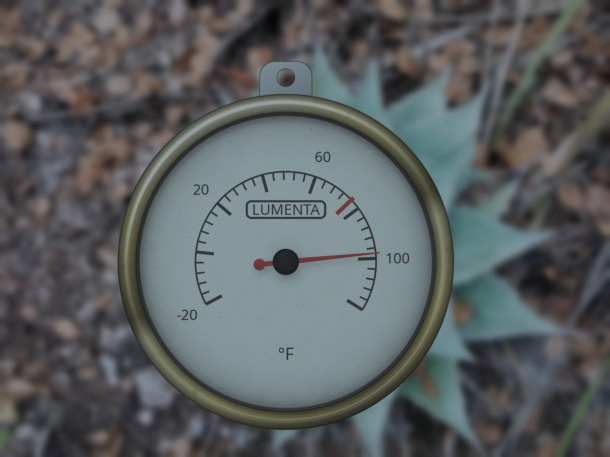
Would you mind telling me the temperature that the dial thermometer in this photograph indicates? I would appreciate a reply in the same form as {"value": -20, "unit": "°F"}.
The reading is {"value": 98, "unit": "°F"}
